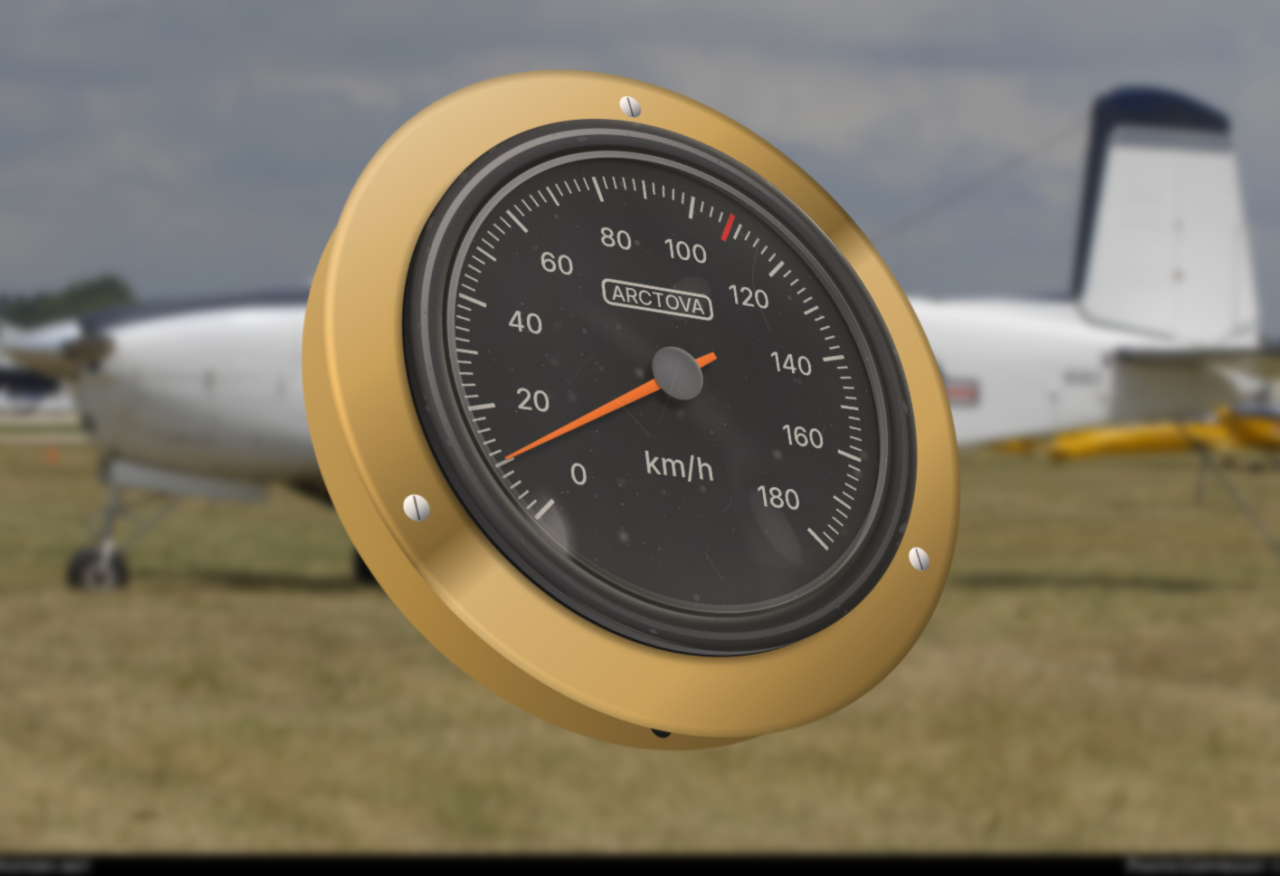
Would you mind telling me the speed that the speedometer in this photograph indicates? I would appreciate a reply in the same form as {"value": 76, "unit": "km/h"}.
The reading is {"value": 10, "unit": "km/h"}
